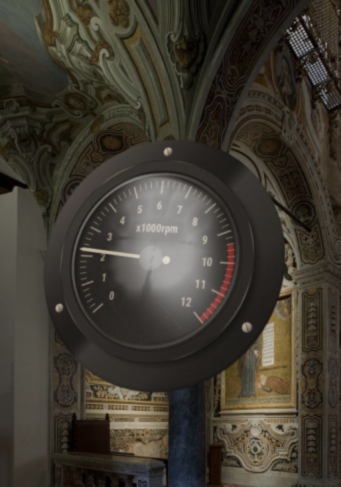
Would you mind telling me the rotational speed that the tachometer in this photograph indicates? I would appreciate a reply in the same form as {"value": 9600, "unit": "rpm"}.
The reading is {"value": 2200, "unit": "rpm"}
